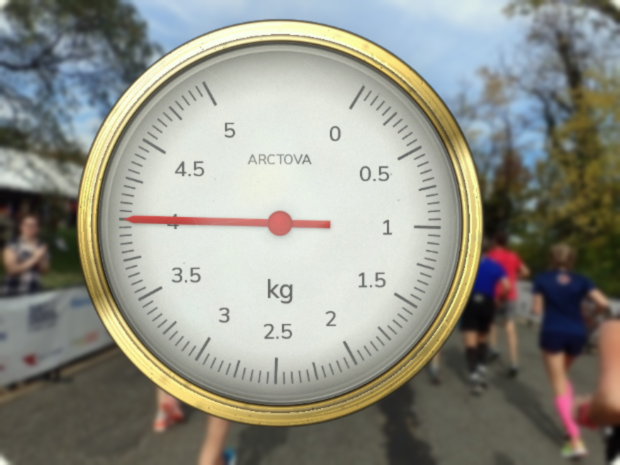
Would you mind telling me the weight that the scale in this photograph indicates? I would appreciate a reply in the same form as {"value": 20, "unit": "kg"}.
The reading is {"value": 4, "unit": "kg"}
